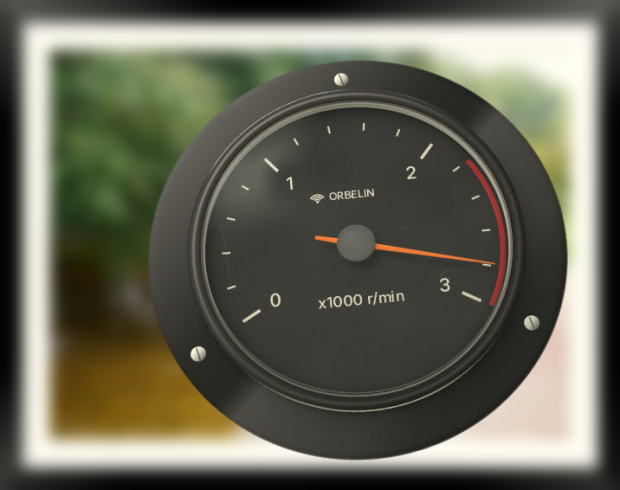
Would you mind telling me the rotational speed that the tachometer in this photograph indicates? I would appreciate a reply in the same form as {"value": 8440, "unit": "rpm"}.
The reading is {"value": 2800, "unit": "rpm"}
